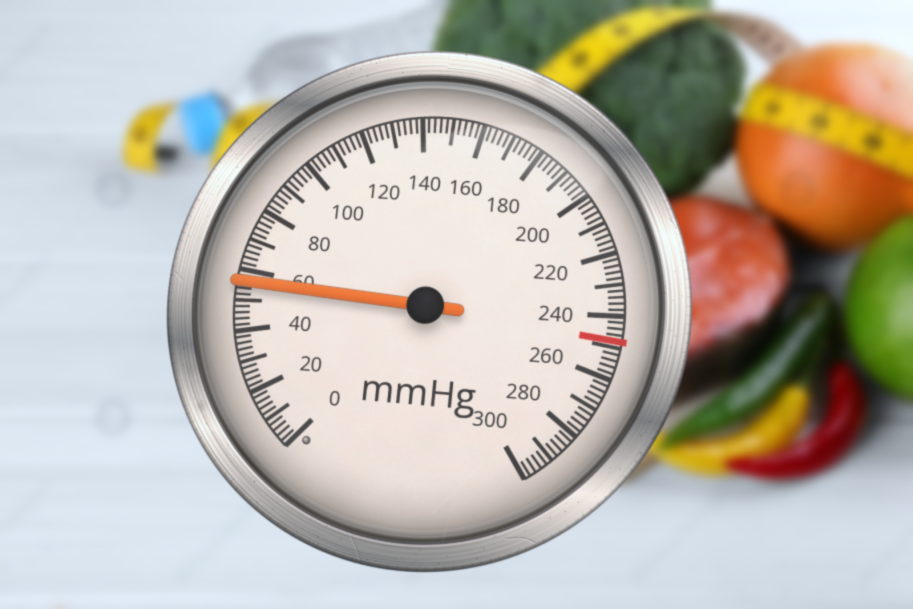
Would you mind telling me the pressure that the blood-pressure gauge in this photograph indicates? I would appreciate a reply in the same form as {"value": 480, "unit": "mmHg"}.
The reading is {"value": 56, "unit": "mmHg"}
